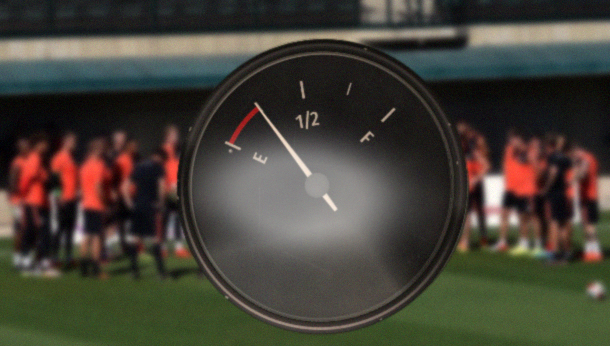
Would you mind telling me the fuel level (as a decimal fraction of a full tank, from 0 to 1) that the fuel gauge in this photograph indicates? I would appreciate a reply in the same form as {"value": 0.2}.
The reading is {"value": 0.25}
